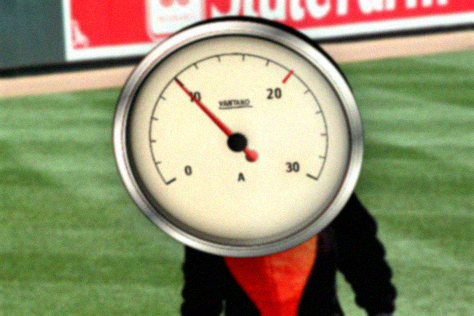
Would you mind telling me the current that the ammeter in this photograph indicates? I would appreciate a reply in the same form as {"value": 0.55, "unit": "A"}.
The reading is {"value": 10, "unit": "A"}
